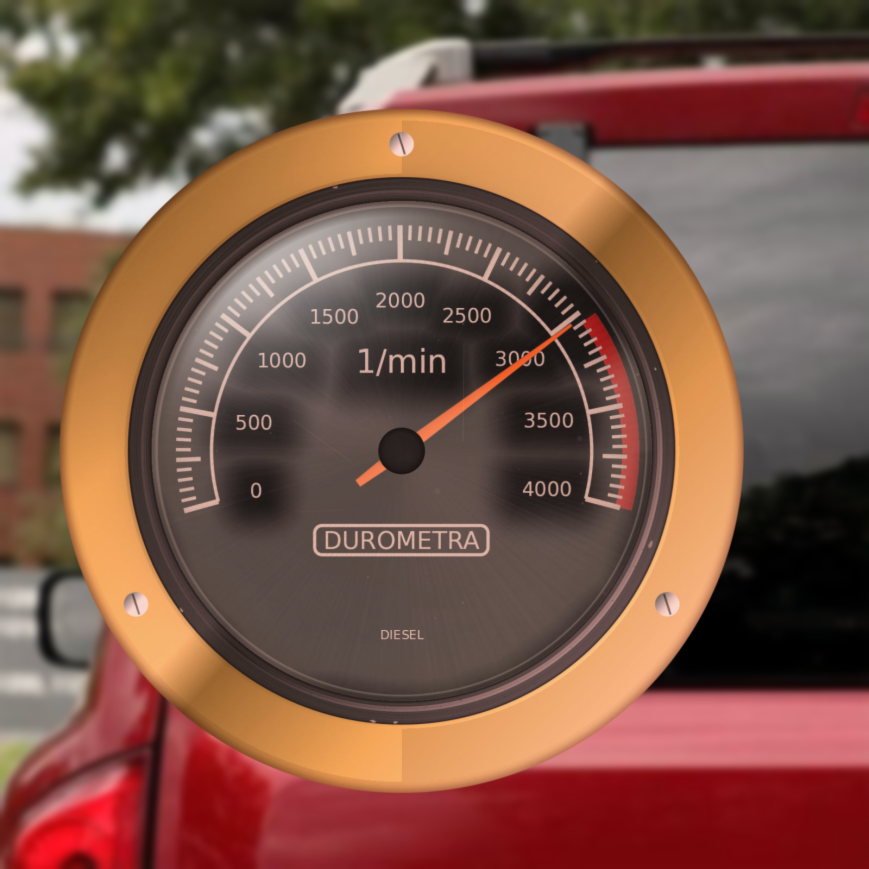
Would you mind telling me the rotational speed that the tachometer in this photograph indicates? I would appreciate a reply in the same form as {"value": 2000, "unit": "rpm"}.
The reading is {"value": 3025, "unit": "rpm"}
